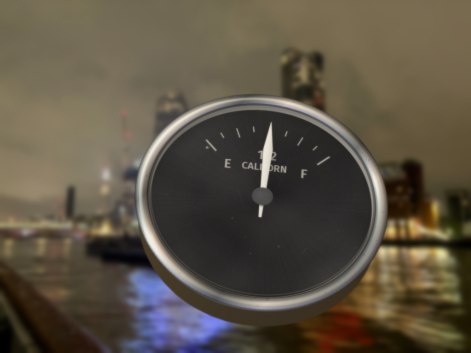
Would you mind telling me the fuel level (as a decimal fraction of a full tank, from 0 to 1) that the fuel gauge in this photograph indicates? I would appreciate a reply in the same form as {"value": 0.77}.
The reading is {"value": 0.5}
